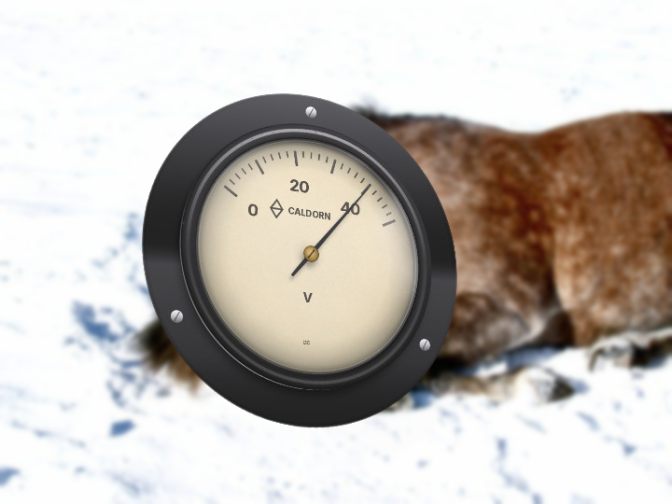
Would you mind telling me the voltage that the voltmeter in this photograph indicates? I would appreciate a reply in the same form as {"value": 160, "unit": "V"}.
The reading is {"value": 40, "unit": "V"}
